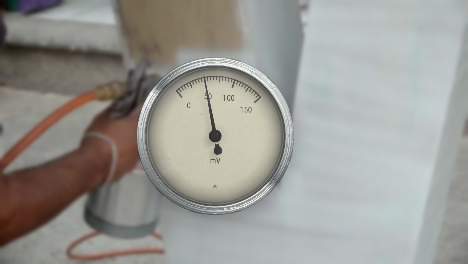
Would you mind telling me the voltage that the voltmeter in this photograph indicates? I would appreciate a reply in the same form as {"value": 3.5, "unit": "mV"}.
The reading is {"value": 50, "unit": "mV"}
